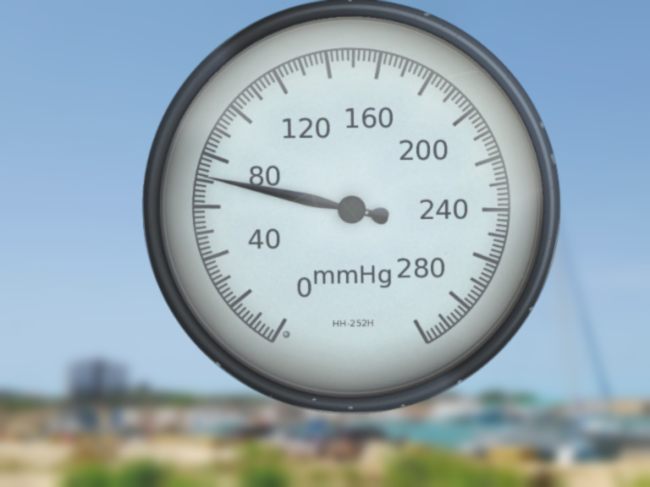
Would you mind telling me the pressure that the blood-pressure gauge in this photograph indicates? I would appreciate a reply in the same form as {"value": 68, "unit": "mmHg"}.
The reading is {"value": 72, "unit": "mmHg"}
